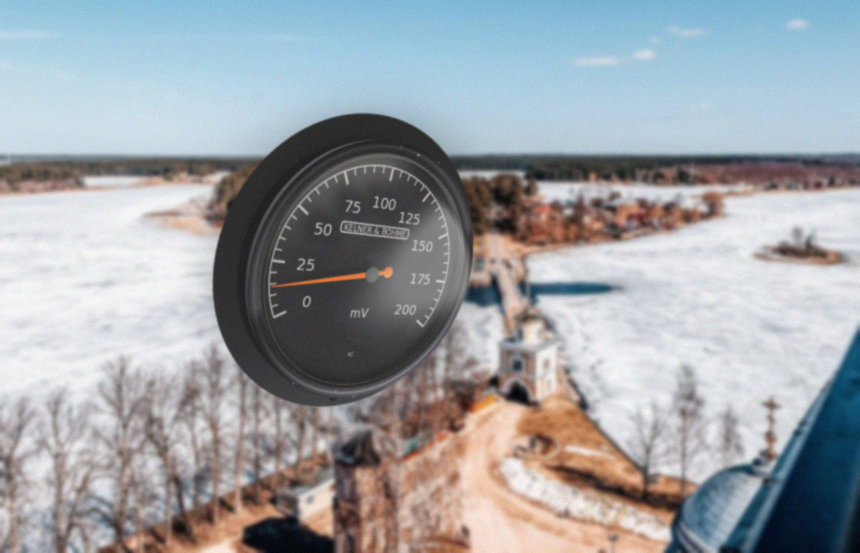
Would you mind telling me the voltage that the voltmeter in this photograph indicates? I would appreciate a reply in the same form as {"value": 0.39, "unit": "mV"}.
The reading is {"value": 15, "unit": "mV"}
